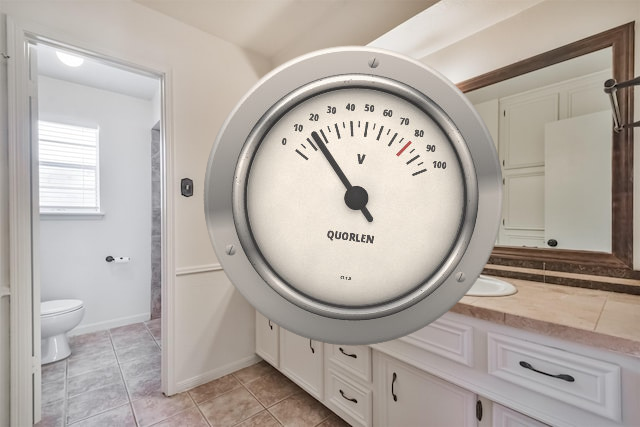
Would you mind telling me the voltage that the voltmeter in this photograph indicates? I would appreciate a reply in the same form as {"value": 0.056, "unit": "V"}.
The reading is {"value": 15, "unit": "V"}
